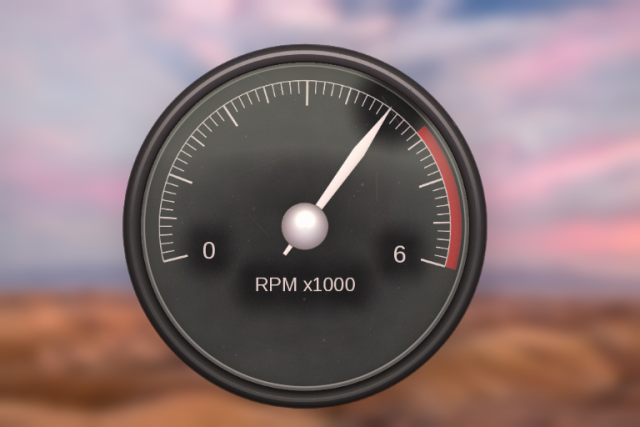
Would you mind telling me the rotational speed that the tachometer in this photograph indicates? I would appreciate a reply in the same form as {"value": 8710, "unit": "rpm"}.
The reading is {"value": 4000, "unit": "rpm"}
